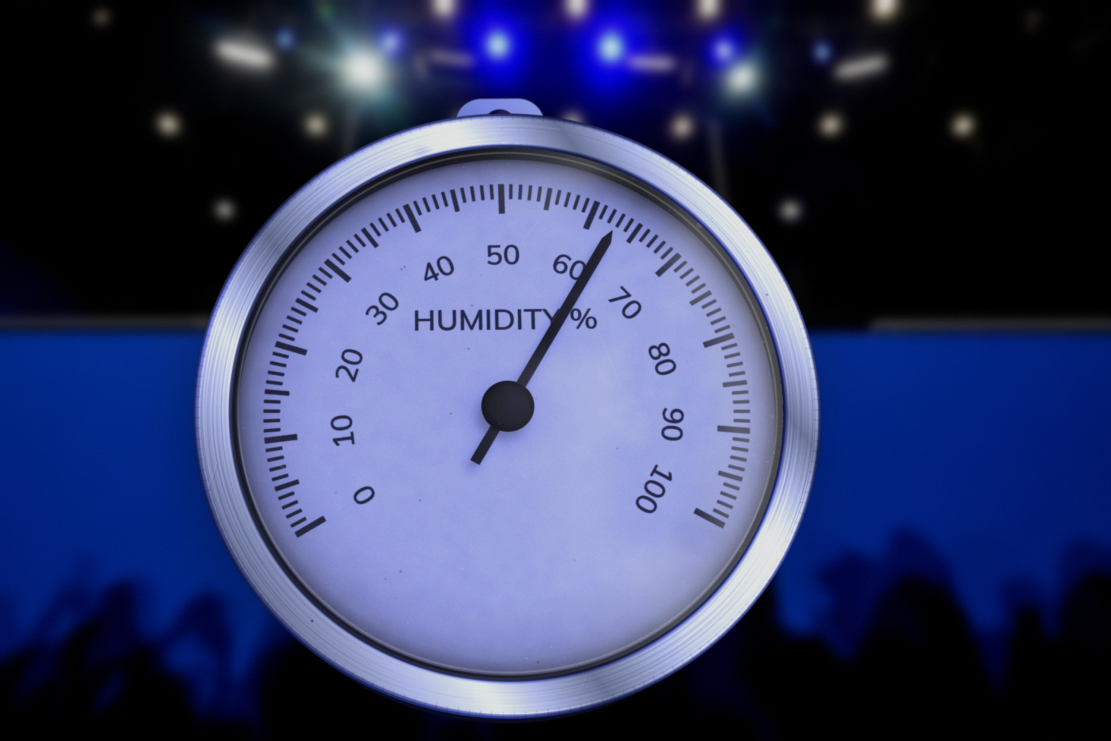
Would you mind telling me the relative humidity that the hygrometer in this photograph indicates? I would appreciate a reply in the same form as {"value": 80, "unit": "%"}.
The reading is {"value": 63, "unit": "%"}
